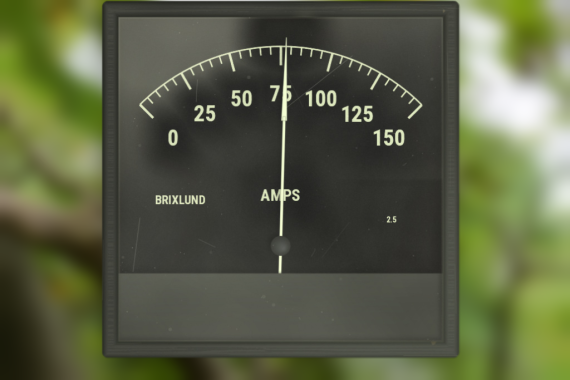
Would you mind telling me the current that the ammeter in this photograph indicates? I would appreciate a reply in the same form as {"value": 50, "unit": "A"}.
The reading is {"value": 77.5, "unit": "A"}
